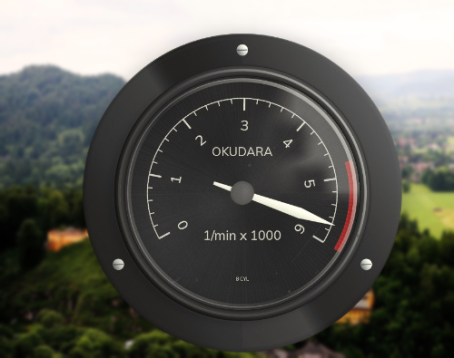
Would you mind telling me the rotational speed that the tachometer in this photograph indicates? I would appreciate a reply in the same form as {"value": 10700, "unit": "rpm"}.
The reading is {"value": 5700, "unit": "rpm"}
